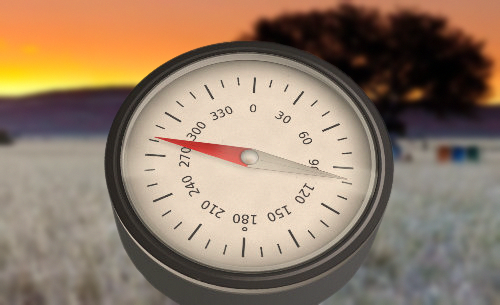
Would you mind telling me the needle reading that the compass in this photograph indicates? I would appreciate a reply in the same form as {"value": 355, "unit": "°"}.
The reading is {"value": 280, "unit": "°"}
